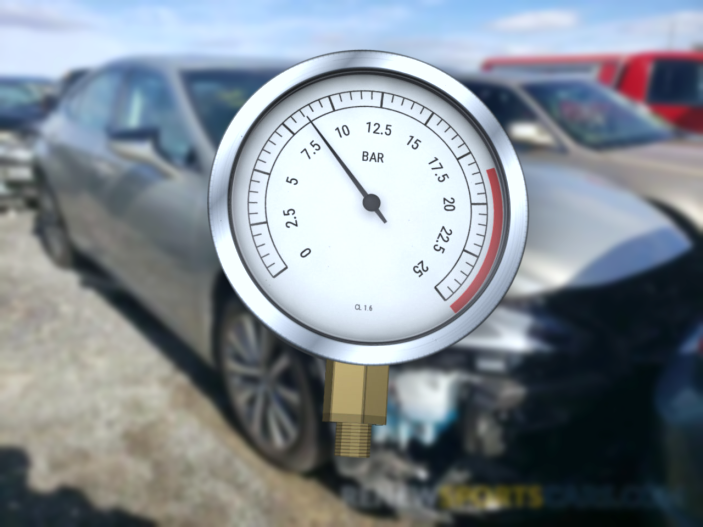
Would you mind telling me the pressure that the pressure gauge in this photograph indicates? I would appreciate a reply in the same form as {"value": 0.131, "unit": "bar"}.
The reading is {"value": 8.5, "unit": "bar"}
